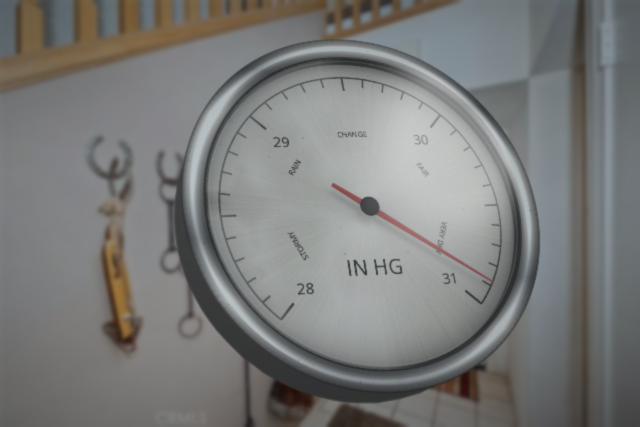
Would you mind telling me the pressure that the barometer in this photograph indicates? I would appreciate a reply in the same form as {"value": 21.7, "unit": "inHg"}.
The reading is {"value": 30.9, "unit": "inHg"}
